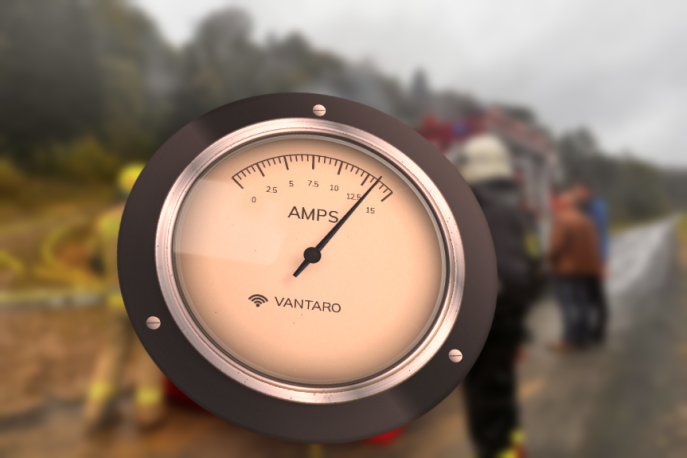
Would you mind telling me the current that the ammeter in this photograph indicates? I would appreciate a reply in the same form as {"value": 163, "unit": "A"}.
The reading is {"value": 13.5, "unit": "A"}
